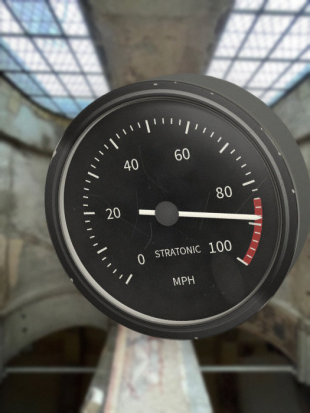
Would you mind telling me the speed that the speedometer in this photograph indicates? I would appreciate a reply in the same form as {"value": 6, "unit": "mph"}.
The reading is {"value": 88, "unit": "mph"}
